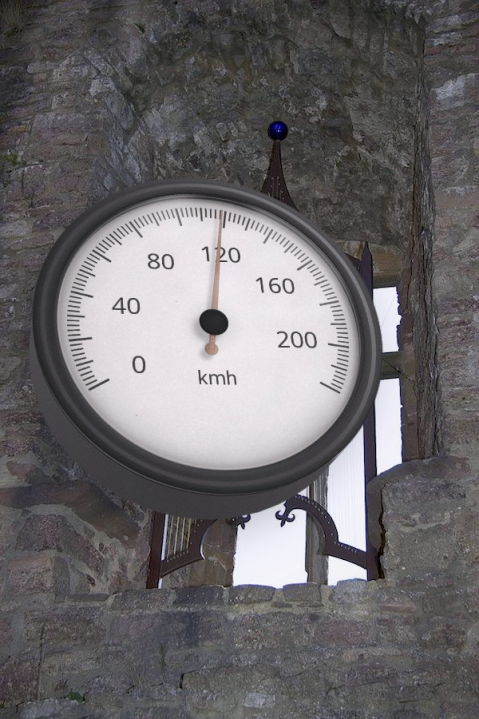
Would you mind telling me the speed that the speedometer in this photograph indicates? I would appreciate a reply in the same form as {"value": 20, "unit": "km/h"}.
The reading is {"value": 118, "unit": "km/h"}
